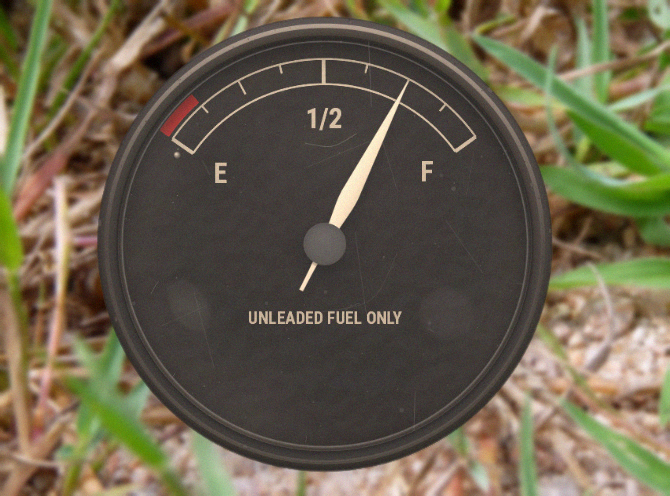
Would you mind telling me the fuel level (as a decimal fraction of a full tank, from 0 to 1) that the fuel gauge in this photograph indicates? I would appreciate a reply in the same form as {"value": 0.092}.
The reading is {"value": 0.75}
